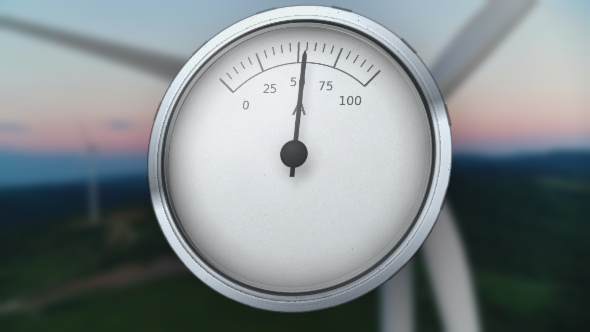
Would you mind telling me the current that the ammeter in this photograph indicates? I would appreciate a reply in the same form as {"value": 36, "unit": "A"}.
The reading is {"value": 55, "unit": "A"}
